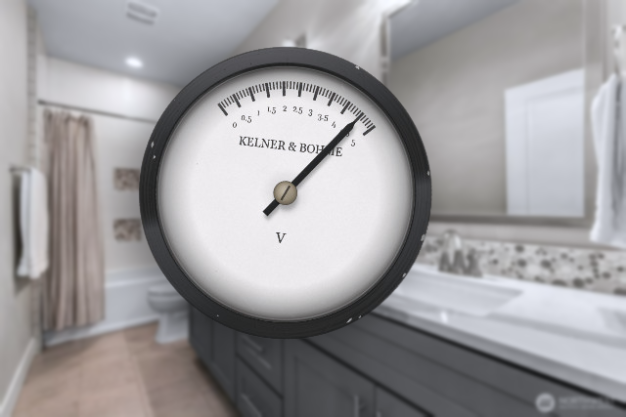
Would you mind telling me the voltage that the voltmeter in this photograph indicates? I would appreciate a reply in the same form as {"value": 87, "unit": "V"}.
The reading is {"value": 4.5, "unit": "V"}
